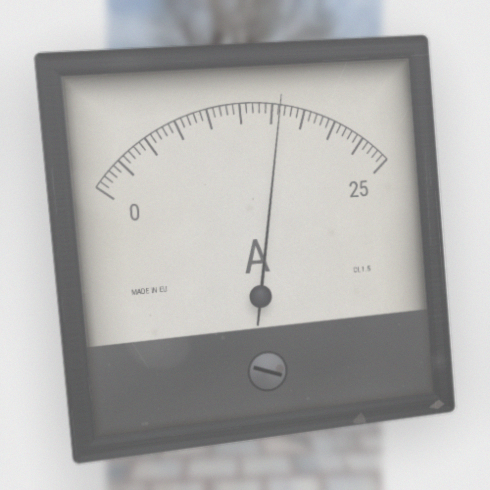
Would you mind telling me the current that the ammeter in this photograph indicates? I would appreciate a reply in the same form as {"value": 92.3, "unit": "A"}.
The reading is {"value": 15.5, "unit": "A"}
